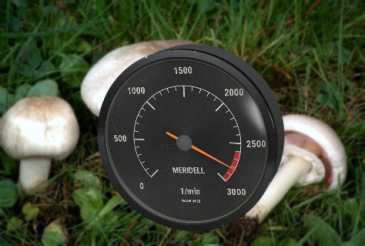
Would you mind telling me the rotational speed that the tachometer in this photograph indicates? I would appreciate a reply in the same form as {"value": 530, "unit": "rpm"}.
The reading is {"value": 2800, "unit": "rpm"}
